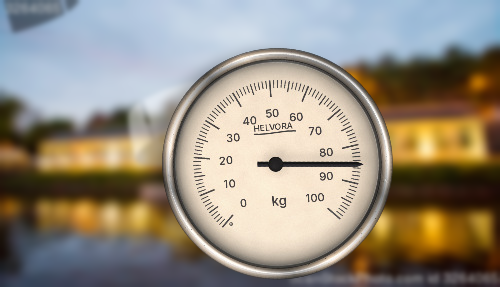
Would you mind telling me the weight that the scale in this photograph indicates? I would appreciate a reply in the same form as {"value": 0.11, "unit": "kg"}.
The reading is {"value": 85, "unit": "kg"}
